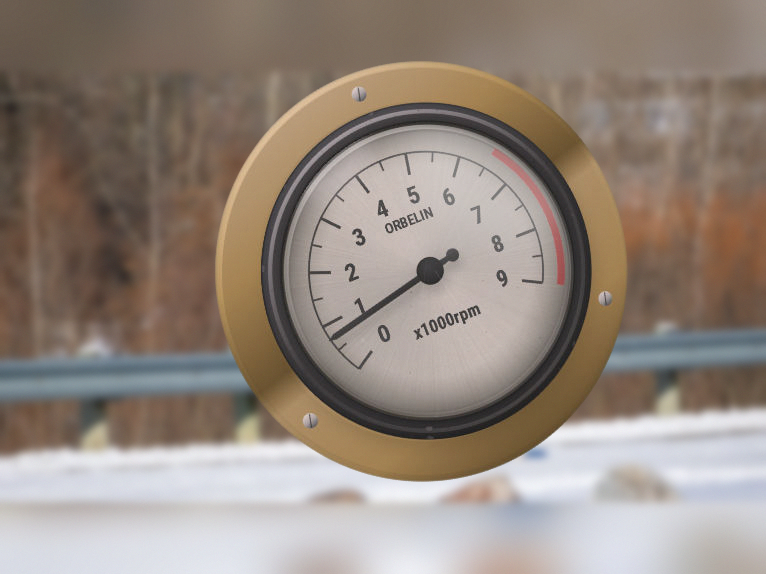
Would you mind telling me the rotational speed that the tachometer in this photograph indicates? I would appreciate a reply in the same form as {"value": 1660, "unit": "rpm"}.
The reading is {"value": 750, "unit": "rpm"}
